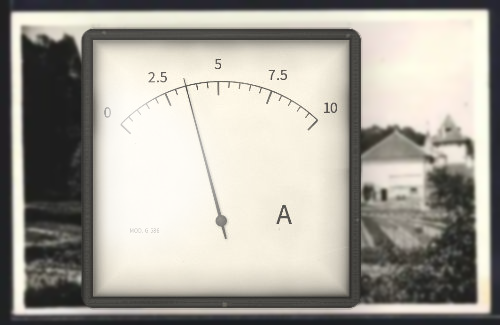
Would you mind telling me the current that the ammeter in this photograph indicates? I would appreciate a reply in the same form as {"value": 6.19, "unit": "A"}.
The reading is {"value": 3.5, "unit": "A"}
